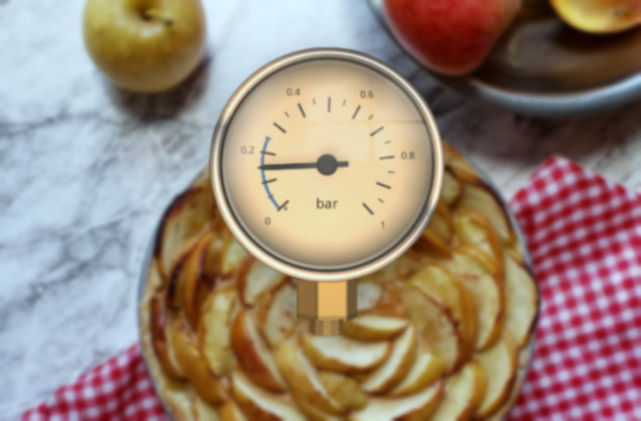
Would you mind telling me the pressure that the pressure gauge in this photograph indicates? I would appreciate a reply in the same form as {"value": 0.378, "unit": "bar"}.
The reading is {"value": 0.15, "unit": "bar"}
